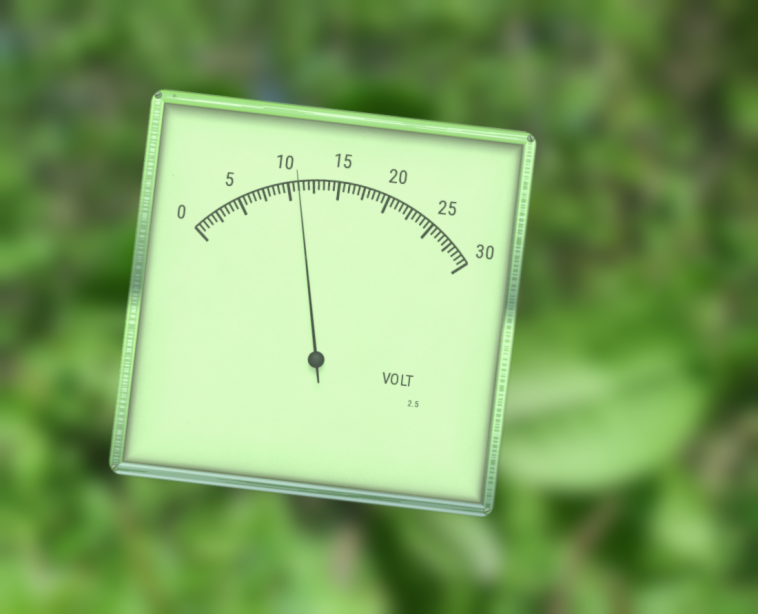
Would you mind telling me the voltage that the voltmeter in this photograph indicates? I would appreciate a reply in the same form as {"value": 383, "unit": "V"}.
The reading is {"value": 11, "unit": "V"}
